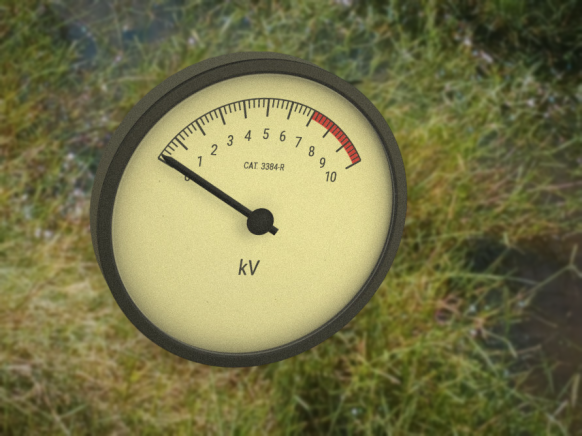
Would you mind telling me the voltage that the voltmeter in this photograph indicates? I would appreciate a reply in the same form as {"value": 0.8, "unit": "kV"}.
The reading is {"value": 0.2, "unit": "kV"}
